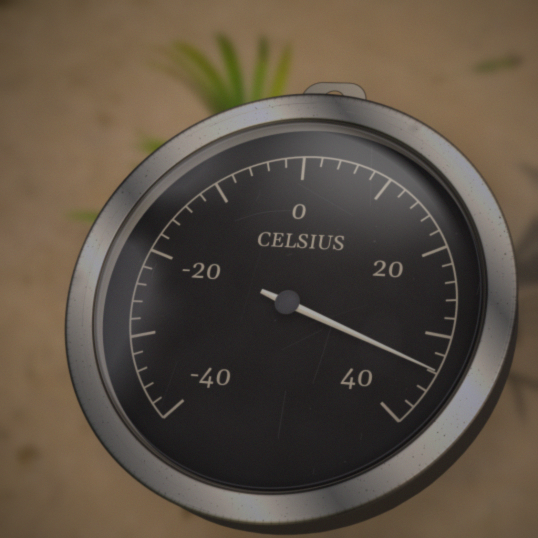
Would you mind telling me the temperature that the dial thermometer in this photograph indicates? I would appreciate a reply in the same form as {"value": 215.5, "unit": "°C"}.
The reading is {"value": 34, "unit": "°C"}
